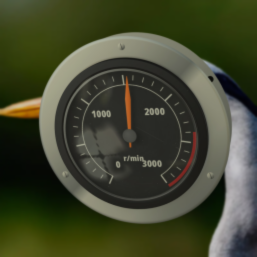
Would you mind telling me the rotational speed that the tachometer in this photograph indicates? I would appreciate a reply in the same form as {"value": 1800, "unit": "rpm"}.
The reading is {"value": 1550, "unit": "rpm"}
